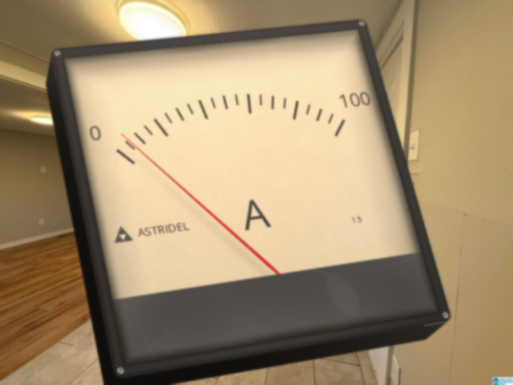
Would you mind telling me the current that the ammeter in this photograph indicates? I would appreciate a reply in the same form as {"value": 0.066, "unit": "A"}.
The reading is {"value": 5, "unit": "A"}
